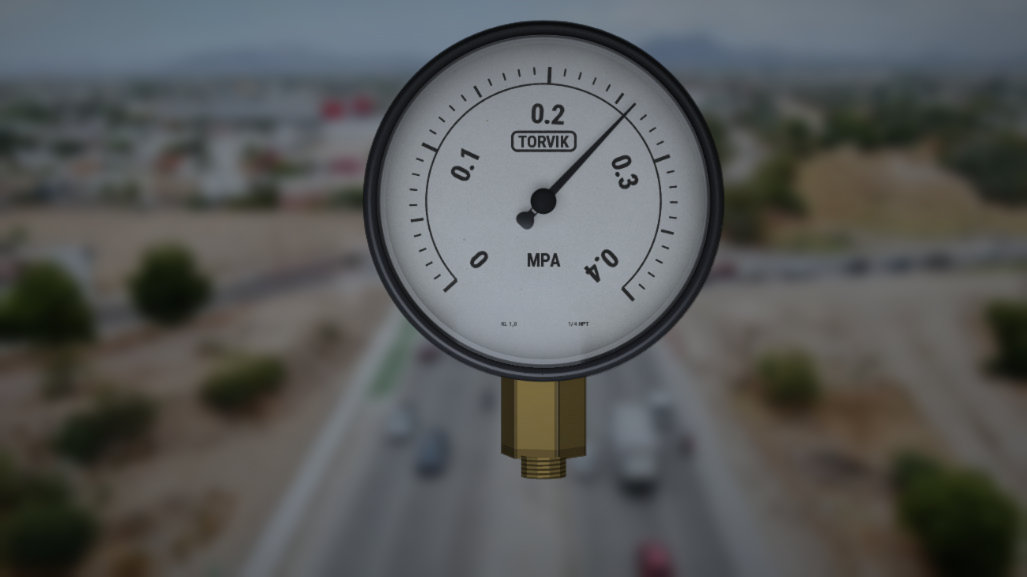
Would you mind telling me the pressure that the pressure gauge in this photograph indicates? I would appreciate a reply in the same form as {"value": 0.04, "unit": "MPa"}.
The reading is {"value": 0.26, "unit": "MPa"}
